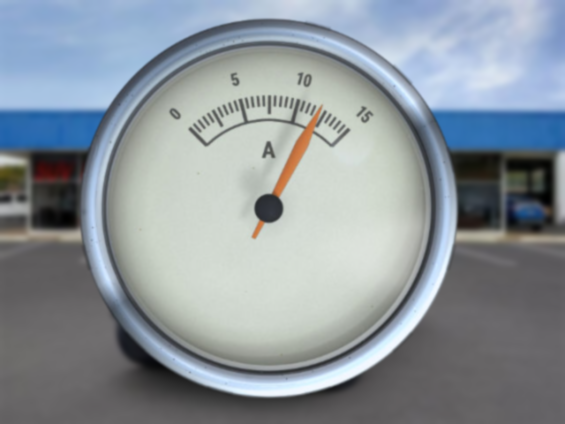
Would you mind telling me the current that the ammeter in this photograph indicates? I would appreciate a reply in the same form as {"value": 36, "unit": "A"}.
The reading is {"value": 12, "unit": "A"}
